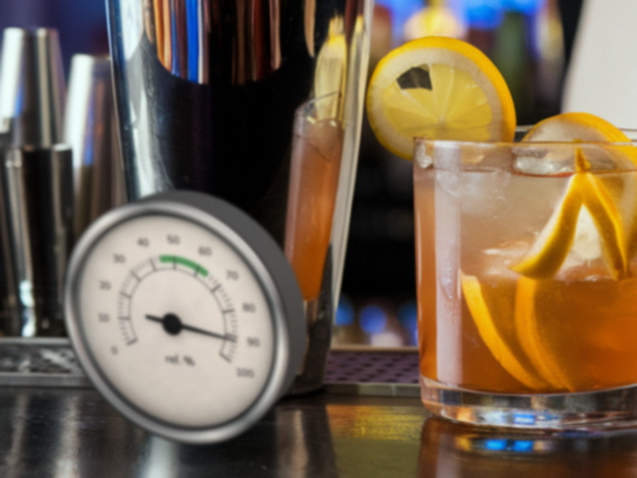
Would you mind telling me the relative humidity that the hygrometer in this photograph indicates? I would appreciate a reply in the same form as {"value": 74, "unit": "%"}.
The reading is {"value": 90, "unit": "%"}
